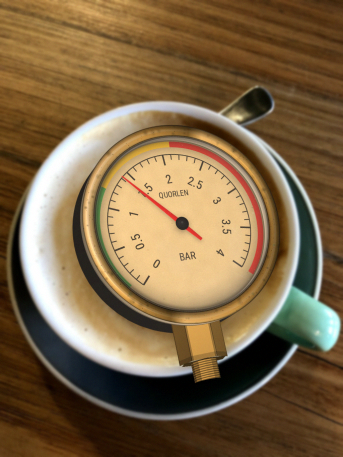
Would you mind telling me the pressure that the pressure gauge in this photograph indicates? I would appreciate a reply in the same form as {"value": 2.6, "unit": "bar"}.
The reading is {"value": 1.4, "unit": "bar"}
